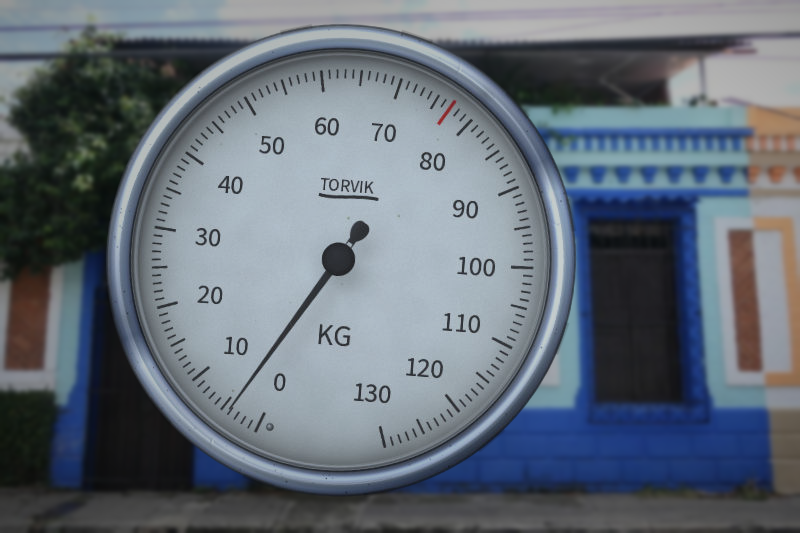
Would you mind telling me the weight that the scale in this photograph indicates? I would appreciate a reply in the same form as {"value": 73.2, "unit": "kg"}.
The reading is {"value": 4, "unit": "kg"}
